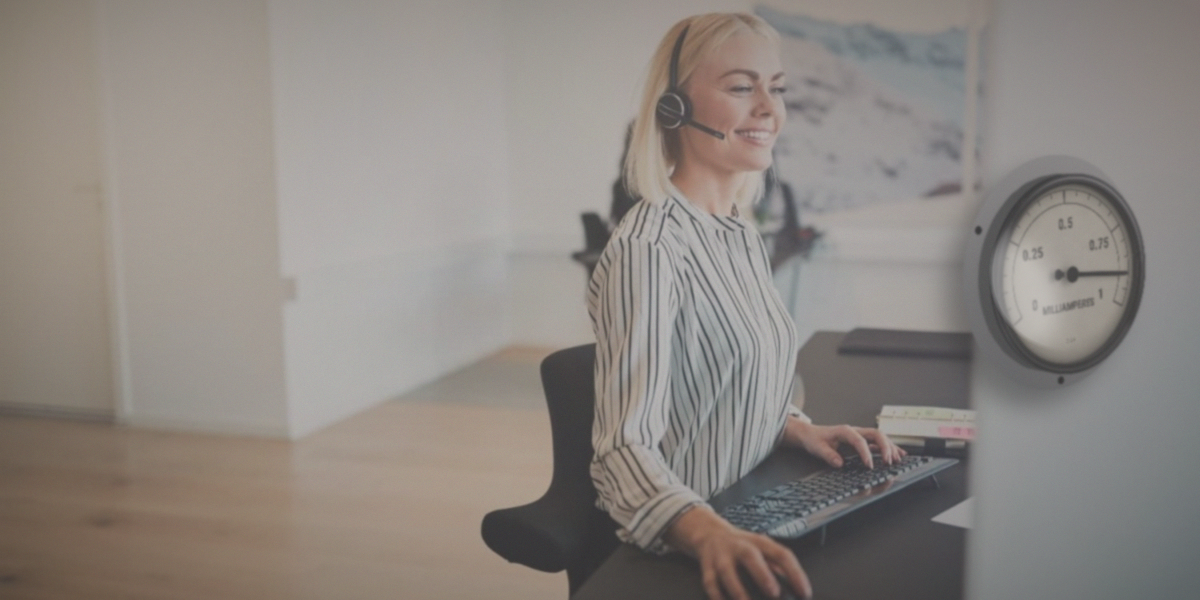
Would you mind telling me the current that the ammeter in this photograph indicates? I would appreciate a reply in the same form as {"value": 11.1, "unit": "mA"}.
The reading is {"value": 0.9, "unit": "mA"}
